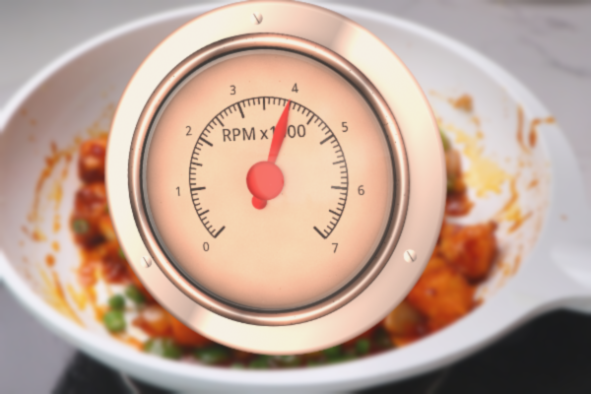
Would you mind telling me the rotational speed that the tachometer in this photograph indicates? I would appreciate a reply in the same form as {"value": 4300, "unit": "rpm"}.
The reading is {"value": 4000, "unit": "rpm"}
